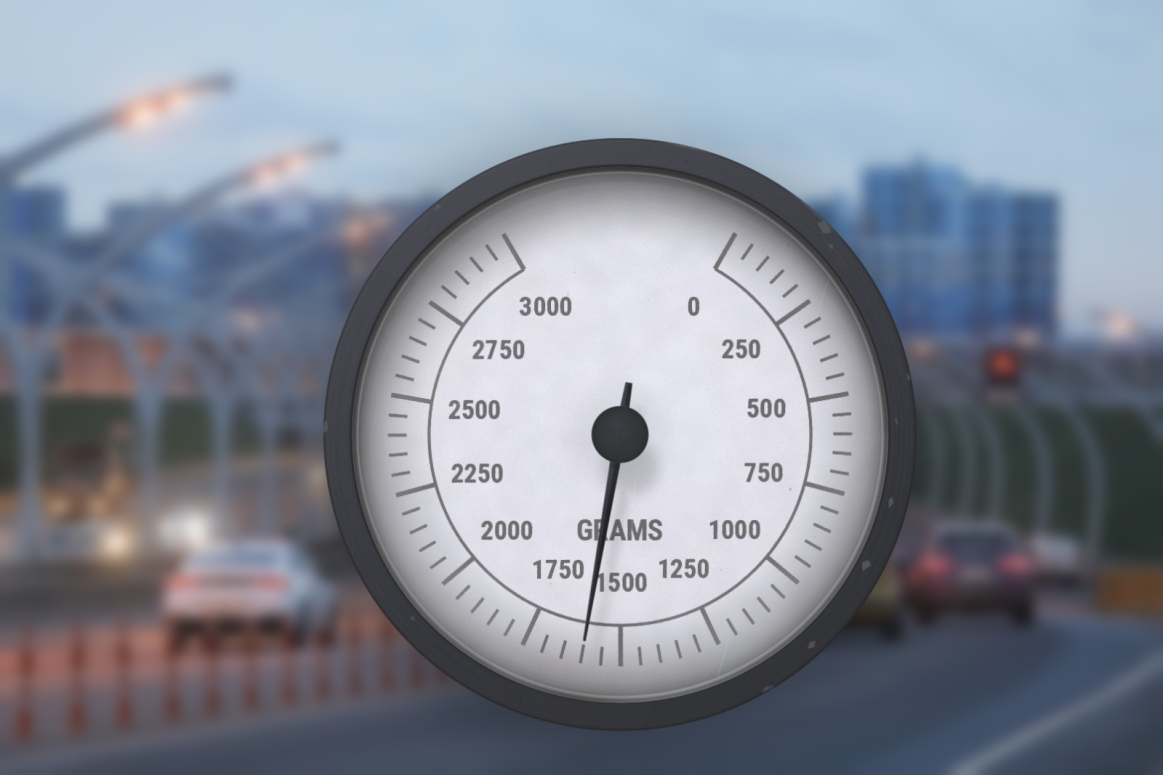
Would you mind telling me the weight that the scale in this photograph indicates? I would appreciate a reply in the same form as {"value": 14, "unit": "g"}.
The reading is {"value": 1600, "unit": "g"}
